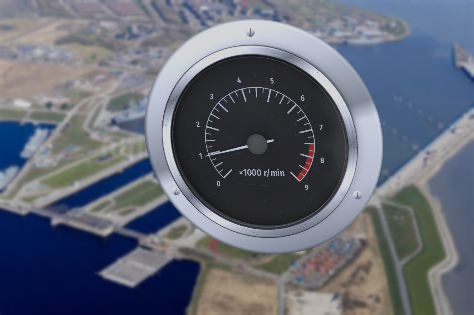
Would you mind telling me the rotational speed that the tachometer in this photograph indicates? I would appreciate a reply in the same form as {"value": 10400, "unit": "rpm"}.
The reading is {"value": 1000, "unit": "rpm"}
